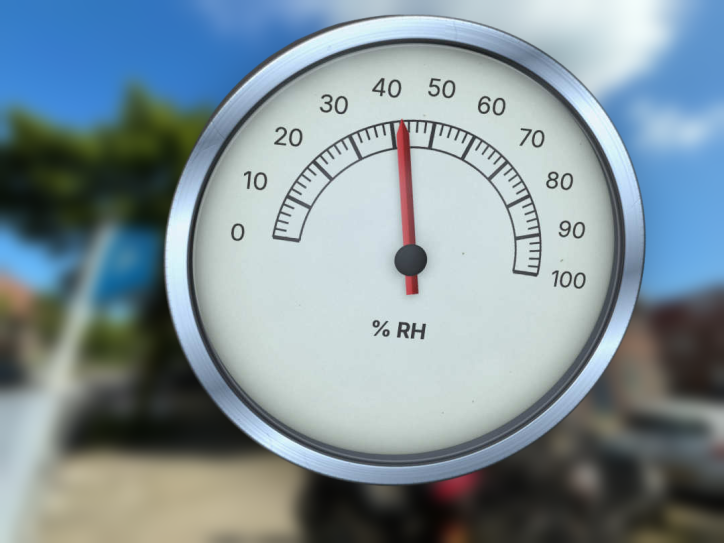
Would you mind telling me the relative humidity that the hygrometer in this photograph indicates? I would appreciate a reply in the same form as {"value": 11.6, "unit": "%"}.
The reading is {"value": 42, "unit": "%"}
